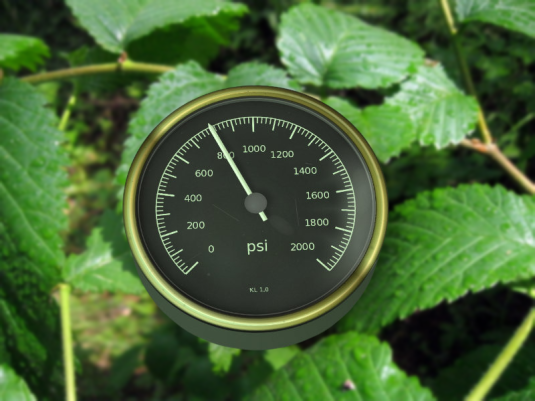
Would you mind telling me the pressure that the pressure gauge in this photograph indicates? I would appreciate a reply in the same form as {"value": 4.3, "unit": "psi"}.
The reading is {"value": 800, "unit": "psi"}
